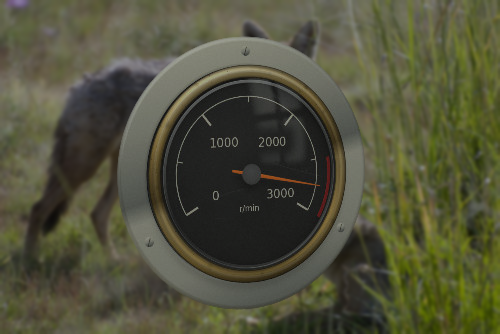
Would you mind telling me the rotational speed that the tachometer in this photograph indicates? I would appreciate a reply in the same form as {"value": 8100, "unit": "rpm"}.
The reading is {"value": 2750, "unit": "rpm"}
